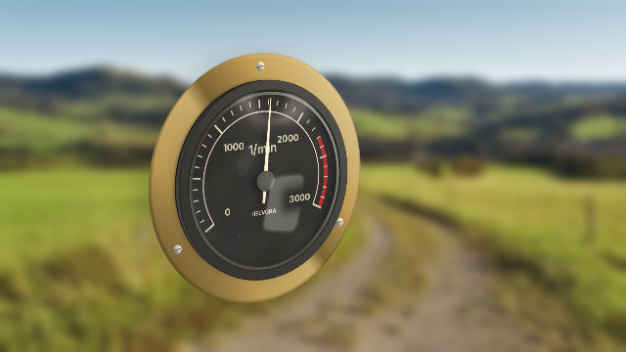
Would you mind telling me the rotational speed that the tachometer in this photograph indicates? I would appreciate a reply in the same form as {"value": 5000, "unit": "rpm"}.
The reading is {"value": 1600, "unit": "rpm"}
